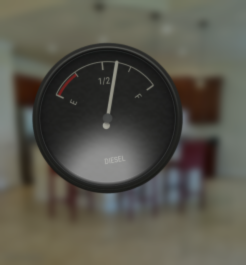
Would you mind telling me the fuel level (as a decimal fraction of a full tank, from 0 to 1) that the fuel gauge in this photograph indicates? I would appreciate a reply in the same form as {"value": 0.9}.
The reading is {"value": 0.625}
